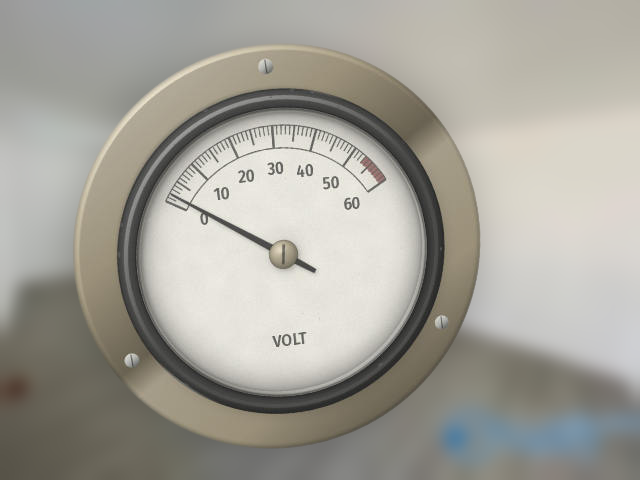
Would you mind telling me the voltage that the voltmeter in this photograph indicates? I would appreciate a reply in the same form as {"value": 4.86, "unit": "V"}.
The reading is {"value": 2, "unit": "V"}
